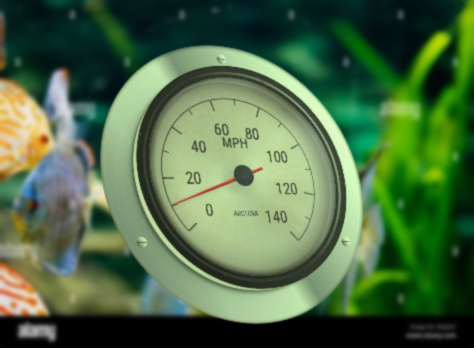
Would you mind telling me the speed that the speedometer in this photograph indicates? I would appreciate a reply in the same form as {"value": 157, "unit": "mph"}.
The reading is {"value": 10, "unit": "mph"}
